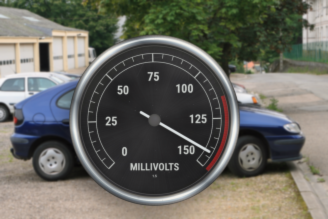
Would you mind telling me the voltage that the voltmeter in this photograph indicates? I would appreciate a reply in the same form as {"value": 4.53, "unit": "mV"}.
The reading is {"value": 142.5, "unit": "mV"}
